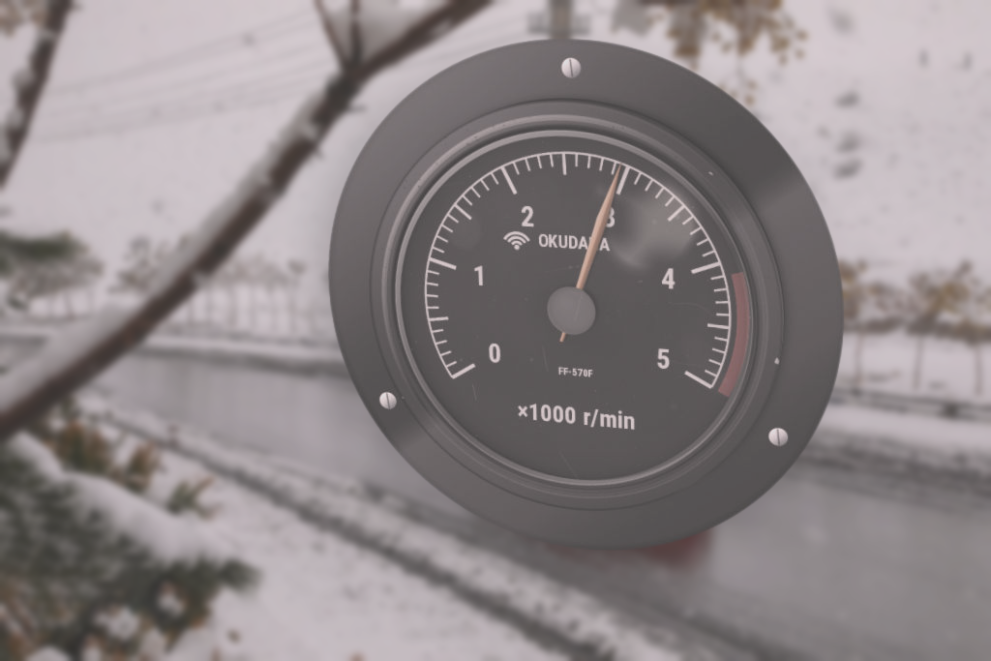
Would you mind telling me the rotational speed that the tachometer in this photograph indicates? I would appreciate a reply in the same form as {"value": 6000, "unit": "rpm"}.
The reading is {"value": 2950, "unit": "rpm"}
